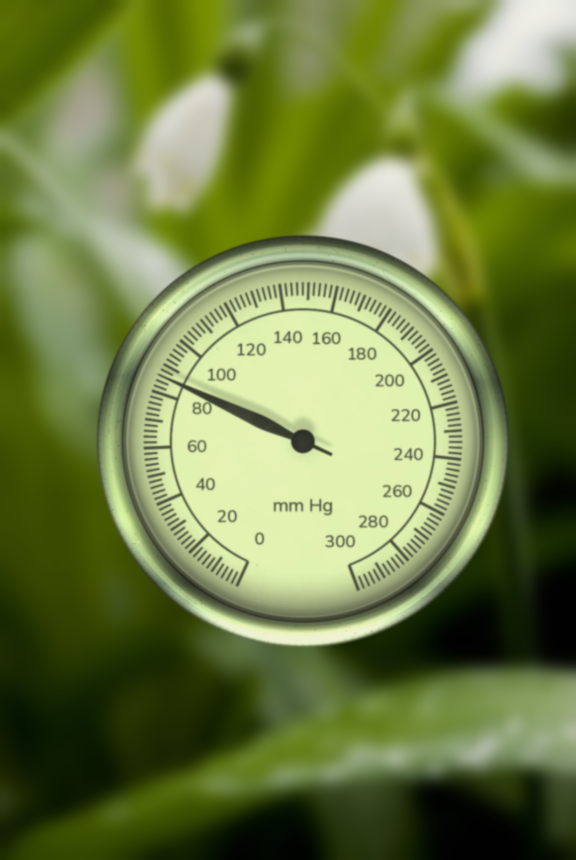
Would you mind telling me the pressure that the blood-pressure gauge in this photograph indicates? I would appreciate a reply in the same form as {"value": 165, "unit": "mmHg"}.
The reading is {"value": 86, "unit": "mmHg"}
